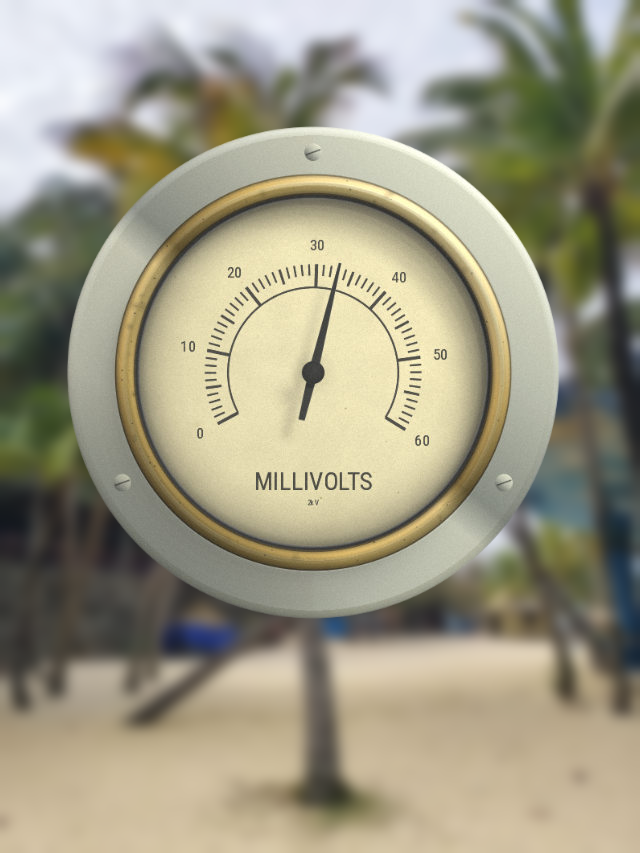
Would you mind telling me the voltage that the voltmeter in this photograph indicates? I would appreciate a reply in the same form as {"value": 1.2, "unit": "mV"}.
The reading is {"value": 33, "unit": "mV"}
